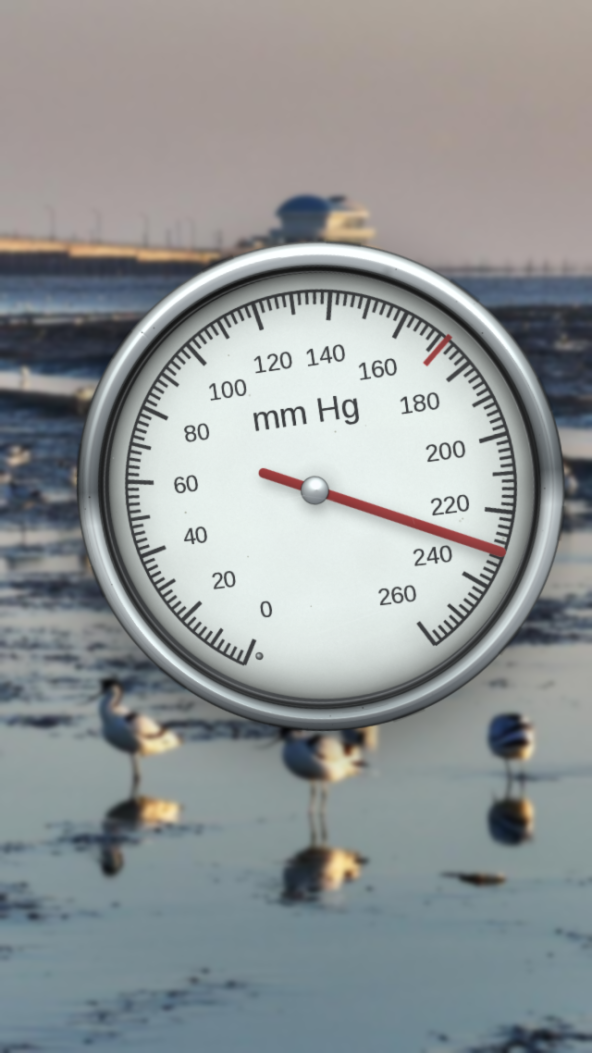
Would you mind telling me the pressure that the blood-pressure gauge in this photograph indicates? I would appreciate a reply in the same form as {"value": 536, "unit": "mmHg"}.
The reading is {"value": 230, "unit": "mmHg"}
